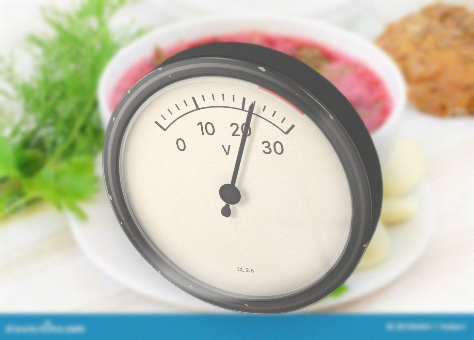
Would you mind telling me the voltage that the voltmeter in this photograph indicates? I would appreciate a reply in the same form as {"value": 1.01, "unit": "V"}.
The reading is {"value": 22, "unit": "V"}
